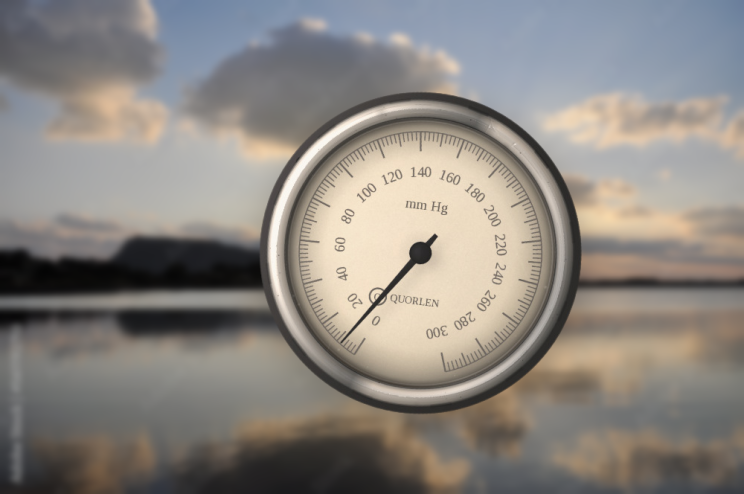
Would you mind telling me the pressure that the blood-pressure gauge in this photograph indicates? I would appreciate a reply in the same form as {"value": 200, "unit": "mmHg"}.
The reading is {"value": 8, "unit": "mmHg"}
